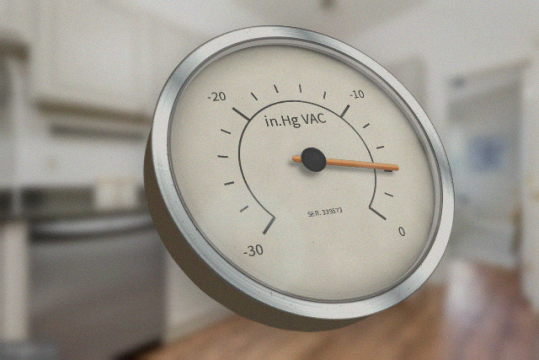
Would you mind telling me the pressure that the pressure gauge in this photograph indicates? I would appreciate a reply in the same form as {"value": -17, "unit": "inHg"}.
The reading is {"value": -4, "unit": "inHg"}
